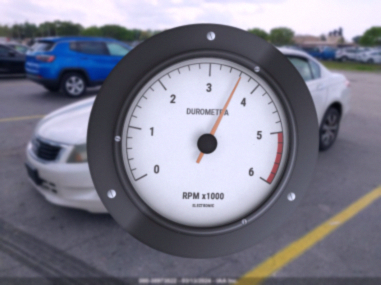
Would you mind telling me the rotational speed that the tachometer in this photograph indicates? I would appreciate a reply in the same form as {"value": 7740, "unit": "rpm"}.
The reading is {"value": 3600, "unit": "rpm"}
